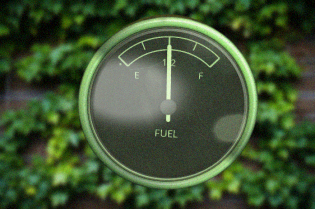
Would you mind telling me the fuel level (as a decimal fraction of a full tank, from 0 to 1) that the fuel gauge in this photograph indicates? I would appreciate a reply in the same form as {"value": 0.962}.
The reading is {"value": 0.5}
